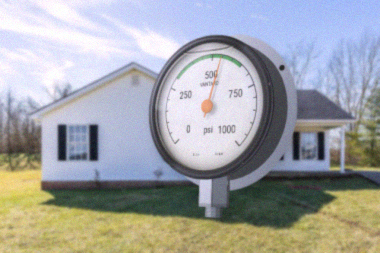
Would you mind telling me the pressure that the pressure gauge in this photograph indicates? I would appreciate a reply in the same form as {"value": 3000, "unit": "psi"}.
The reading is {"value": 550, "unit": "psi"}
